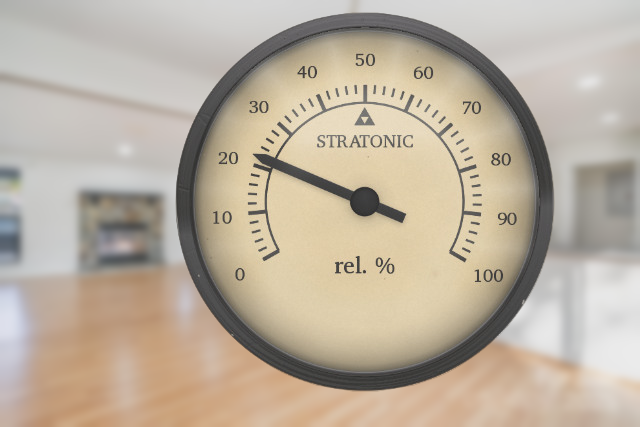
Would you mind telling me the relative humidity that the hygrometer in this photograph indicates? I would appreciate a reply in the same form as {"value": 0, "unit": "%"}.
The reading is {"value": 22, "unit": "%"}
